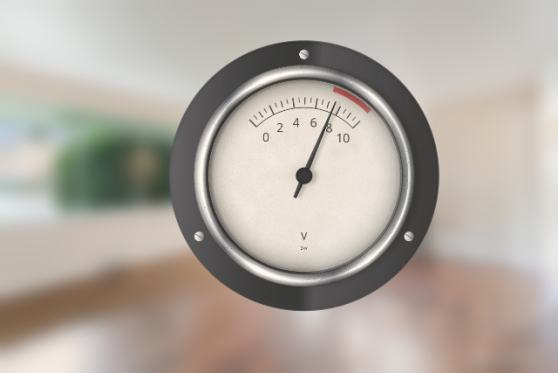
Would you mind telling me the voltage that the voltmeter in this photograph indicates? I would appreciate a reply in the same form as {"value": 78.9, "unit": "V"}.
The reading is {"value": 7.5, "unit": "V"}
